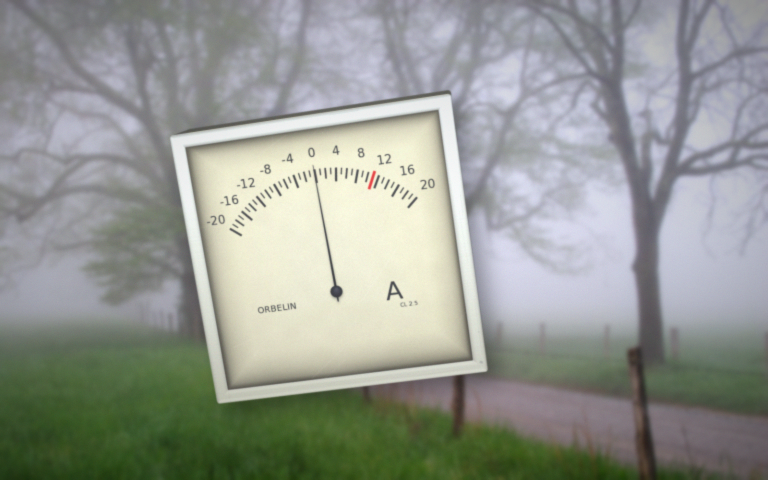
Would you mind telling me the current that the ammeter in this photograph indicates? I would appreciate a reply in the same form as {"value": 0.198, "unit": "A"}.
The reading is {"value": 0, "unit": "A"}
